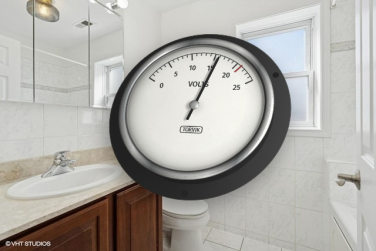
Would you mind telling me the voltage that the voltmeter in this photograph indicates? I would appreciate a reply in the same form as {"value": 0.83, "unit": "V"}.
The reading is {"value": 16, "unit": "V"}
